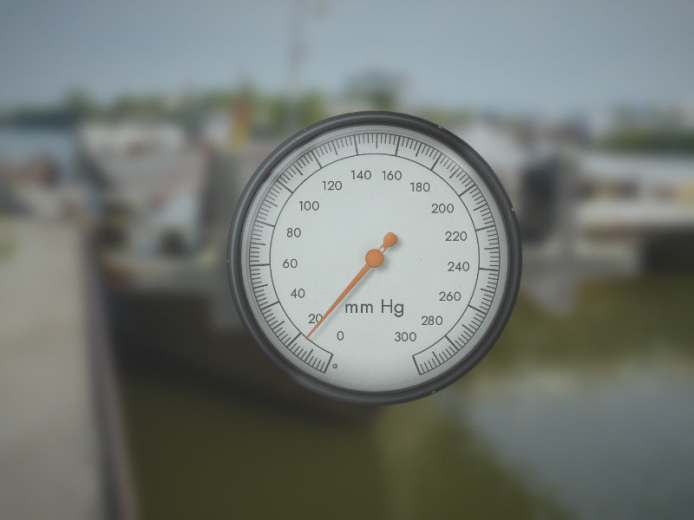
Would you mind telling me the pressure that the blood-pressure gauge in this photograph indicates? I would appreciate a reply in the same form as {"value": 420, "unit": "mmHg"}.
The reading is {"value": 16, "unit": "mmHg"}
